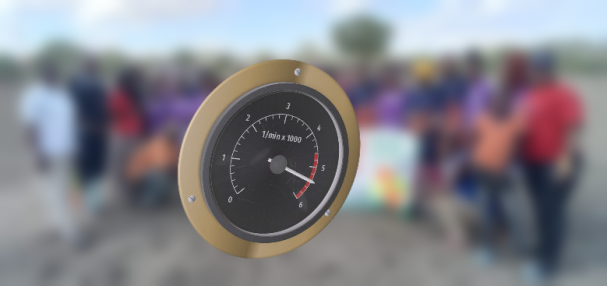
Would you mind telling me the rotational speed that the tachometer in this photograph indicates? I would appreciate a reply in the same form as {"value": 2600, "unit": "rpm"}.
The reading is {"value": 5400, "unit": "rpm"}
